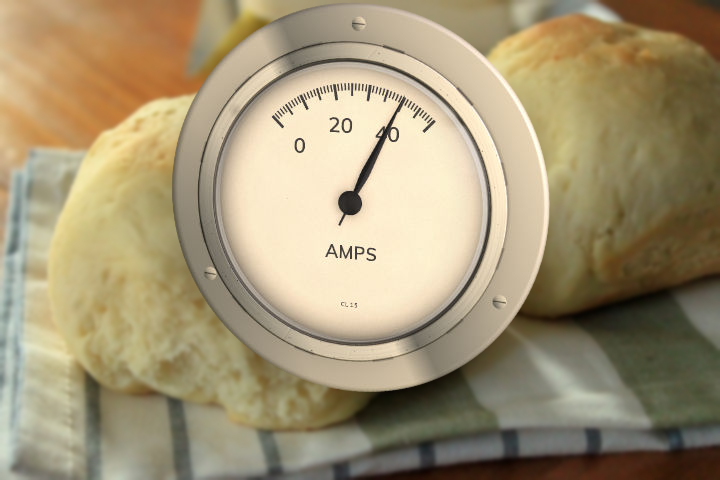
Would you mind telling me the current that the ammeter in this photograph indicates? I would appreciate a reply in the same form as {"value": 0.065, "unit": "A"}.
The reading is {"value": 40, "unit": "A"}
